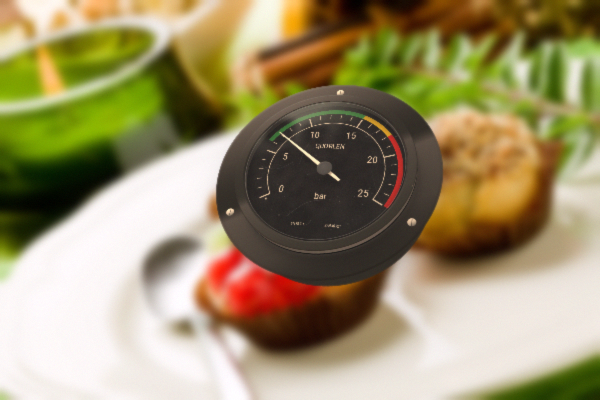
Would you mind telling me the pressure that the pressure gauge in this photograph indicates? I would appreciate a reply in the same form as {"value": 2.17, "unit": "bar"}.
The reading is {"value": 7, "unit": "bar"}
